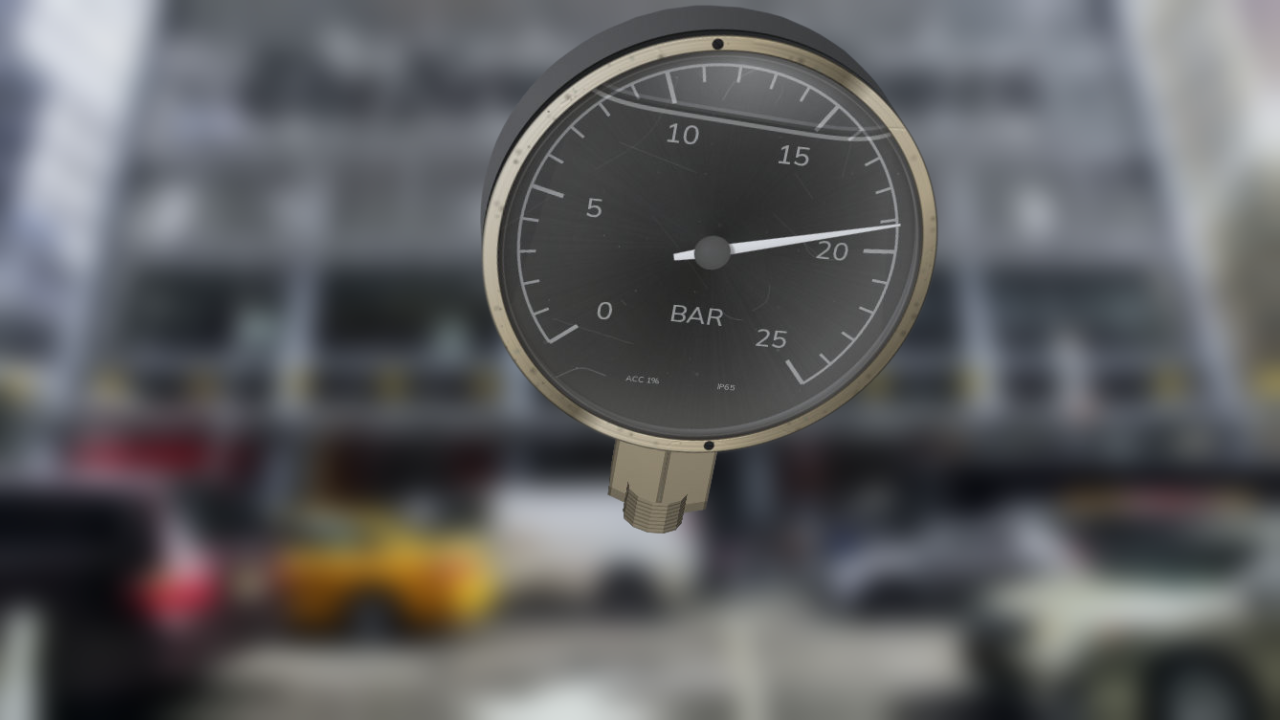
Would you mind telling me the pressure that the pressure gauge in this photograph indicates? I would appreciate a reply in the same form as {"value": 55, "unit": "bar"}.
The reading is {"value": 19, "unit": "bar"}
